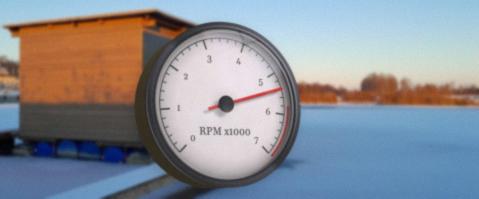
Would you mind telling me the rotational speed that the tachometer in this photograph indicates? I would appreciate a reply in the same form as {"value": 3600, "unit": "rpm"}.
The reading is {"value": 5400, "unit": "rpm"}
